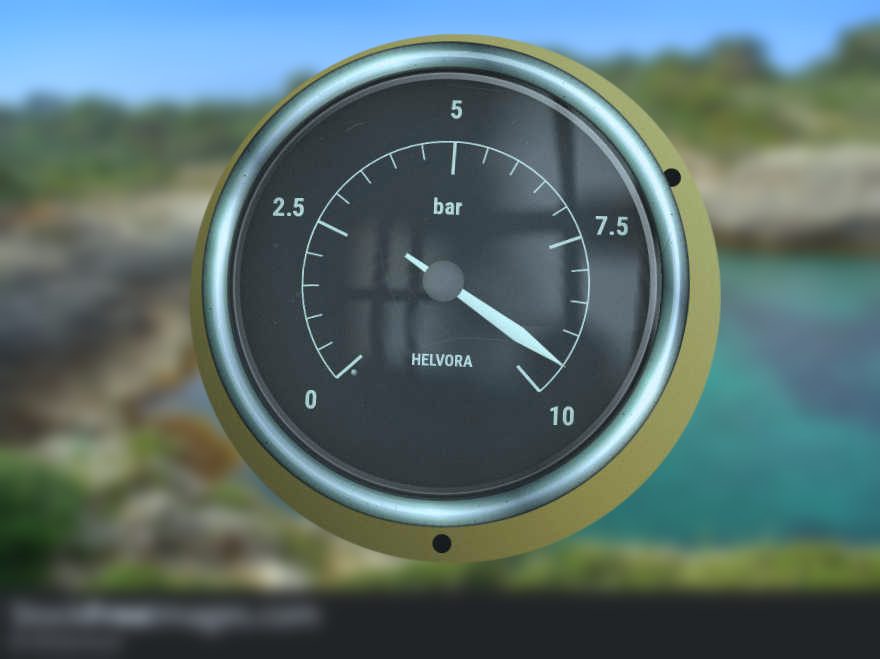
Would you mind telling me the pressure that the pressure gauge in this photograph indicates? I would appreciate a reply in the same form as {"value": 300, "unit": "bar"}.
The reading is {"value": 9.5, "unit": "bar"}
